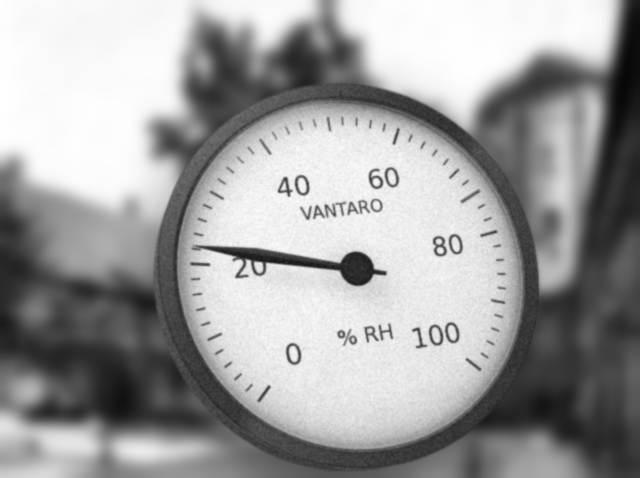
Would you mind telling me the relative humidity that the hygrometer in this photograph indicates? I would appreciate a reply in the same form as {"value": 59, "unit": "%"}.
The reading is {"value": 22, "unit": "%"}
